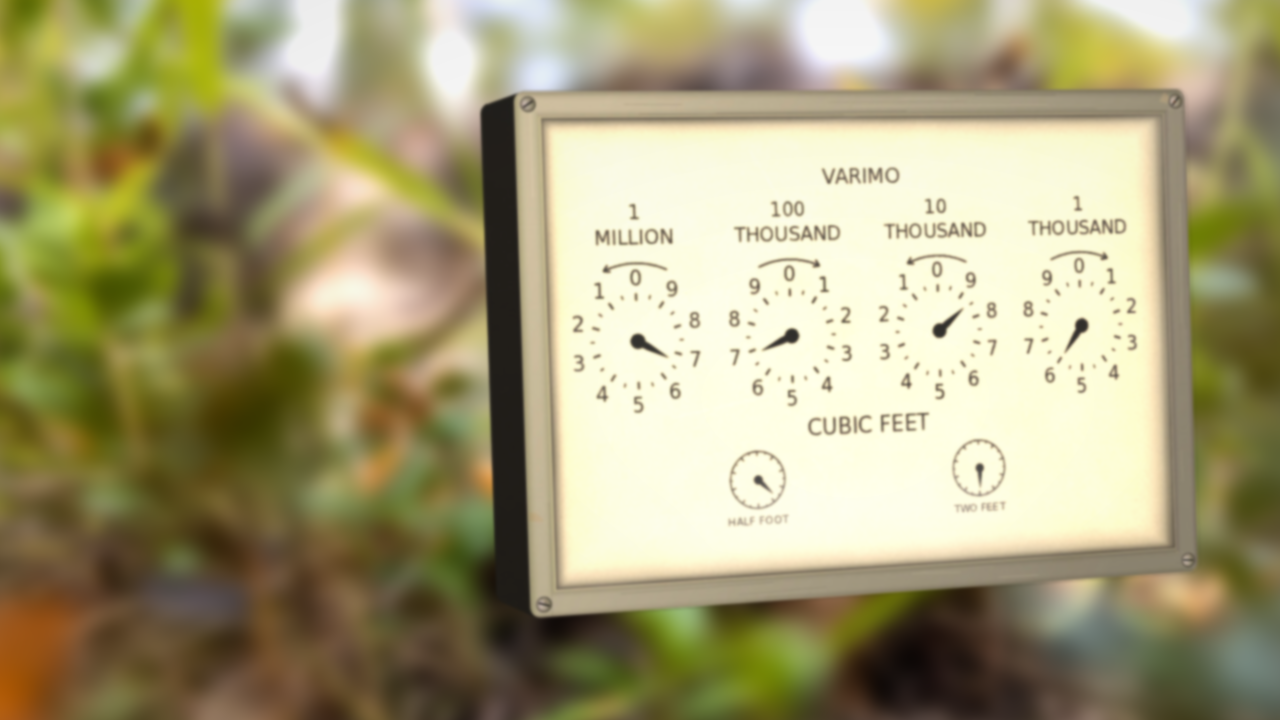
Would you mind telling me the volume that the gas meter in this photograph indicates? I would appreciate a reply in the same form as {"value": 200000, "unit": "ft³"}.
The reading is {"value": 668600, "unit": "ft³"}
